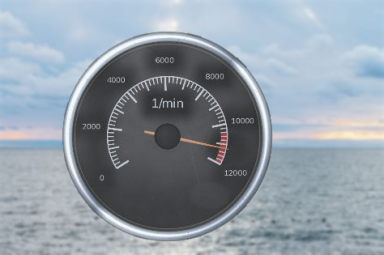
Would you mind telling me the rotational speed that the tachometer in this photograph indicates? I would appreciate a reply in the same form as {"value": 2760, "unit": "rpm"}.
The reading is {"value": 11200, "unit": "rpm"}
